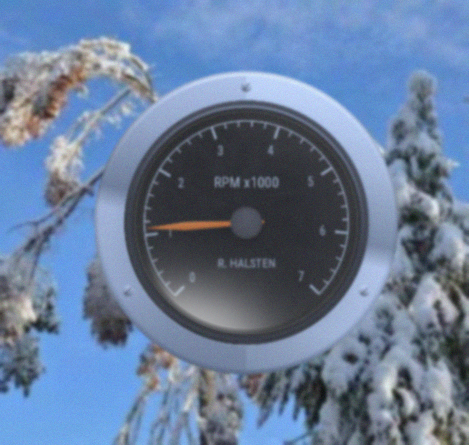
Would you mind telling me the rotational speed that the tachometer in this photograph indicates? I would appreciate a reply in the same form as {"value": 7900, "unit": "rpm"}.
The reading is {"value": 1100, "unit": "rpm"}
